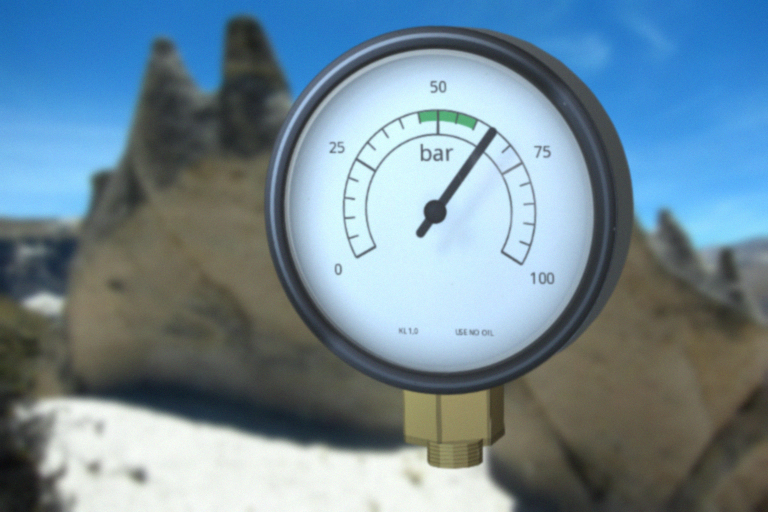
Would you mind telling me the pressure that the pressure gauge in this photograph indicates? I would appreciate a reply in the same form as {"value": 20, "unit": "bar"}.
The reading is {"value": 65, "unit": "bar"}
